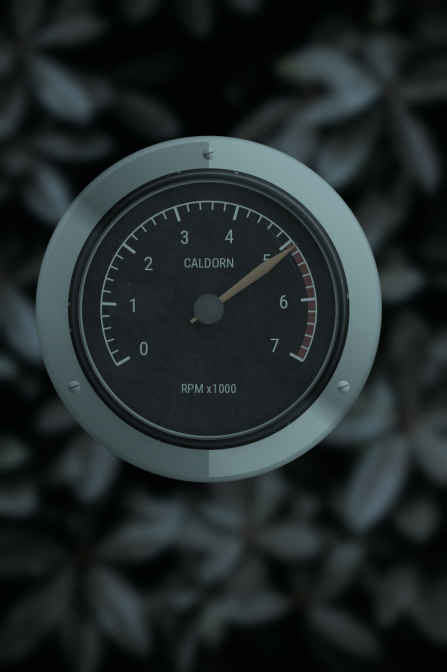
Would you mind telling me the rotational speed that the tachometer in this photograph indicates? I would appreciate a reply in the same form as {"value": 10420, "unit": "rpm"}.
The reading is {"value": 5100, "unit": "rpm"}
